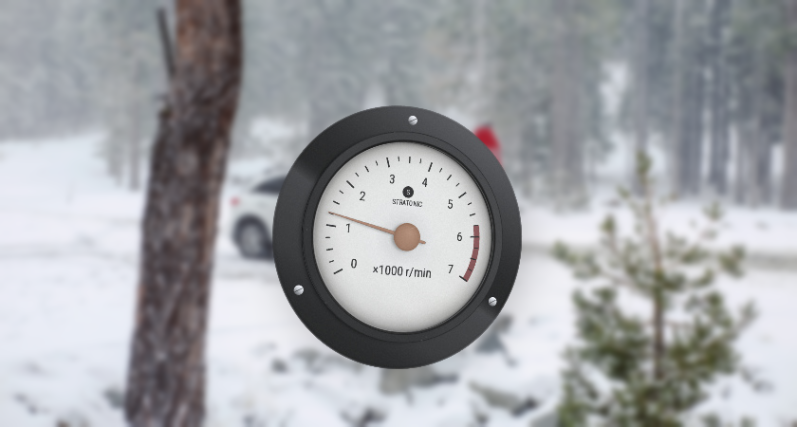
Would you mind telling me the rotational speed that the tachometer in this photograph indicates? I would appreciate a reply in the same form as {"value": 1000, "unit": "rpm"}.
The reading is {"value": 1250, "unit": "rpm"}
